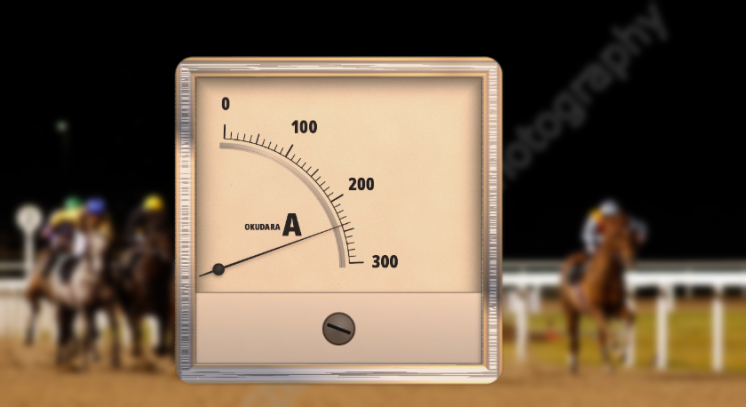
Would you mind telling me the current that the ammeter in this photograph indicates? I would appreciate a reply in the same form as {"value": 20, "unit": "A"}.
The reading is {"value": 240, "unit": "A"}
